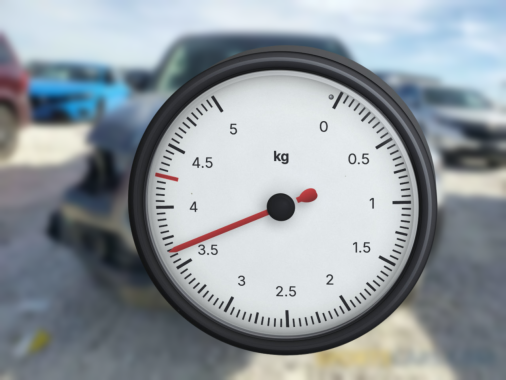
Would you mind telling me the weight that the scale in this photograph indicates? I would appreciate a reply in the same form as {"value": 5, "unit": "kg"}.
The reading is {"value": 3.65, "unit": "kg"}
